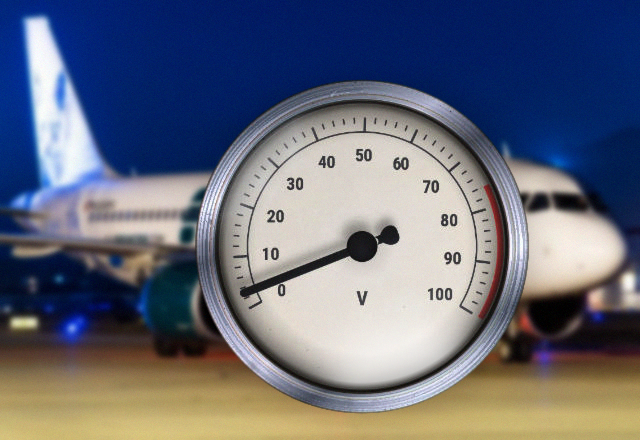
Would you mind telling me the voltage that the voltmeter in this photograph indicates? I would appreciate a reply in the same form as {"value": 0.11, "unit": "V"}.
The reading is {"value": 3, "unit": "V"}
